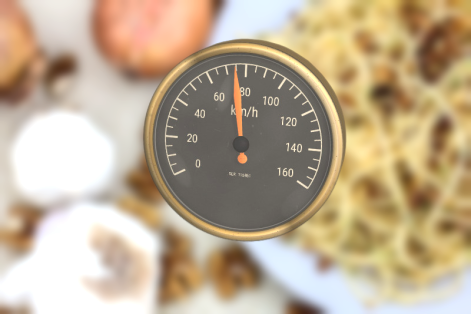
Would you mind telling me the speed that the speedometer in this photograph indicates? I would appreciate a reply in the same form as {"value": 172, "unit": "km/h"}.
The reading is {"value": 75, "unit": "km/h"}
